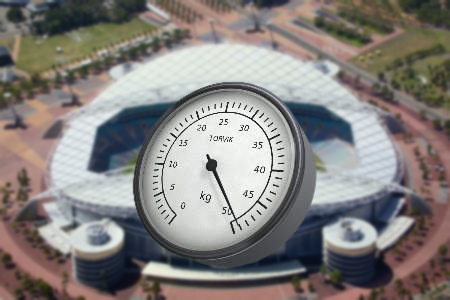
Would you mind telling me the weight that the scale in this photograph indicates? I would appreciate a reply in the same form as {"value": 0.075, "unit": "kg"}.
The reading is {"value": 49, "unit": "kg"}
